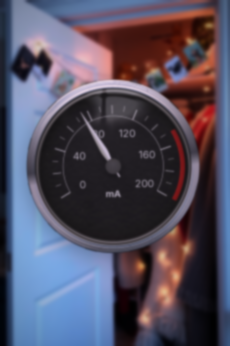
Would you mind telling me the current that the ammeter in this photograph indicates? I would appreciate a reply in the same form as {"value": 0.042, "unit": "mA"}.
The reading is {"value": 75, "unit": "mA"}
